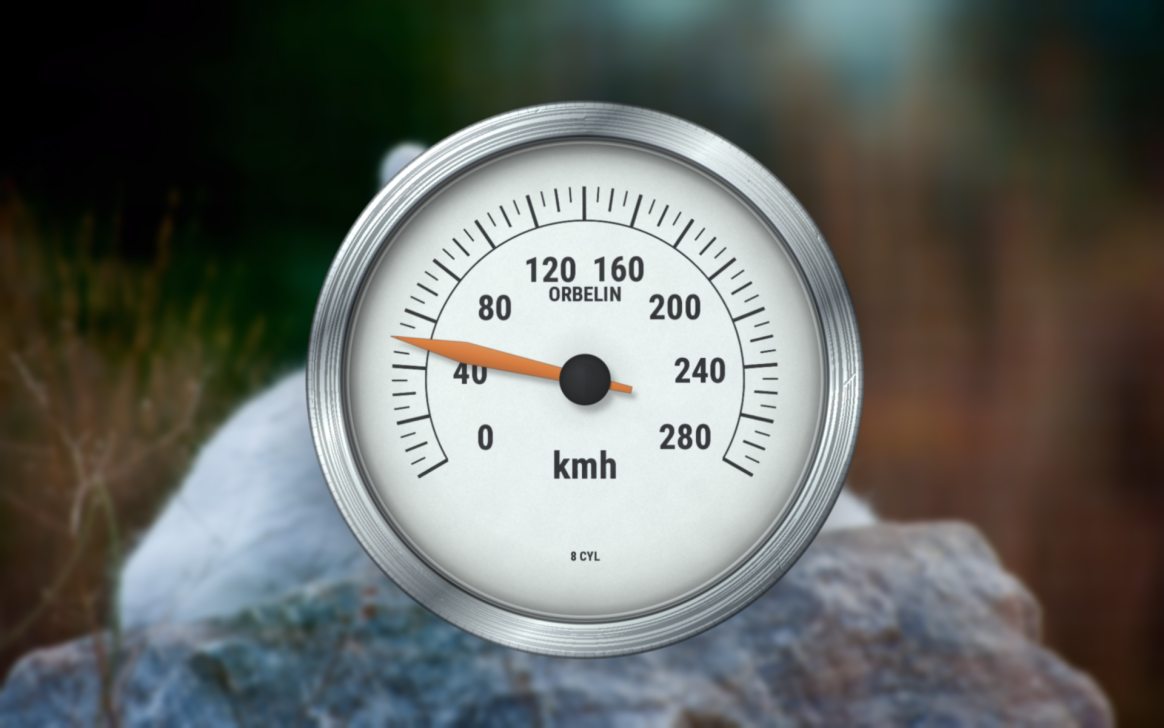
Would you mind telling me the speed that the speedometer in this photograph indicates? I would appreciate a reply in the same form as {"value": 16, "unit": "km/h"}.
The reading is {"value": 50, "unit": "km/h"}
